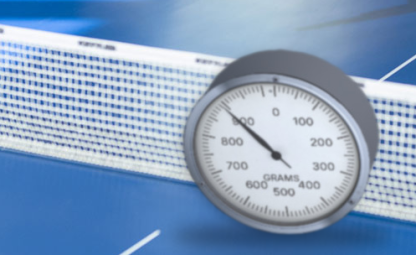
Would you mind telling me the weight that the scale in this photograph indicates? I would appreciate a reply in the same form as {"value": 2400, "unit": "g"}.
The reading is {"value": 900, "unit": "g"}
